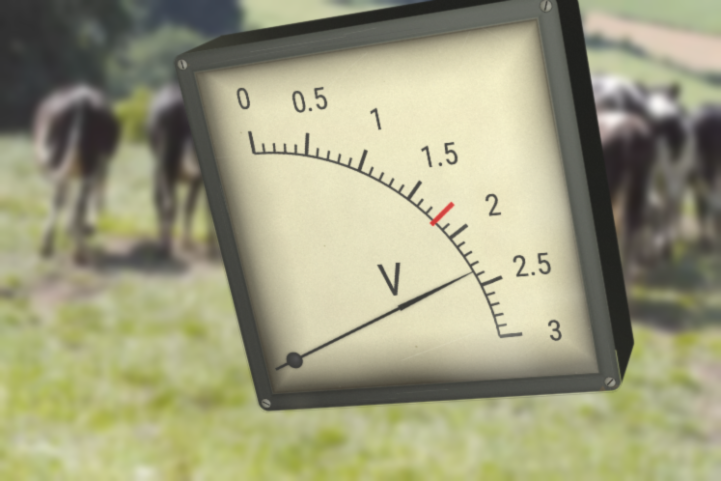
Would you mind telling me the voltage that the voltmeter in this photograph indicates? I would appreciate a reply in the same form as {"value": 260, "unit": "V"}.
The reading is {"value": 2.35, "unit": "V"}
